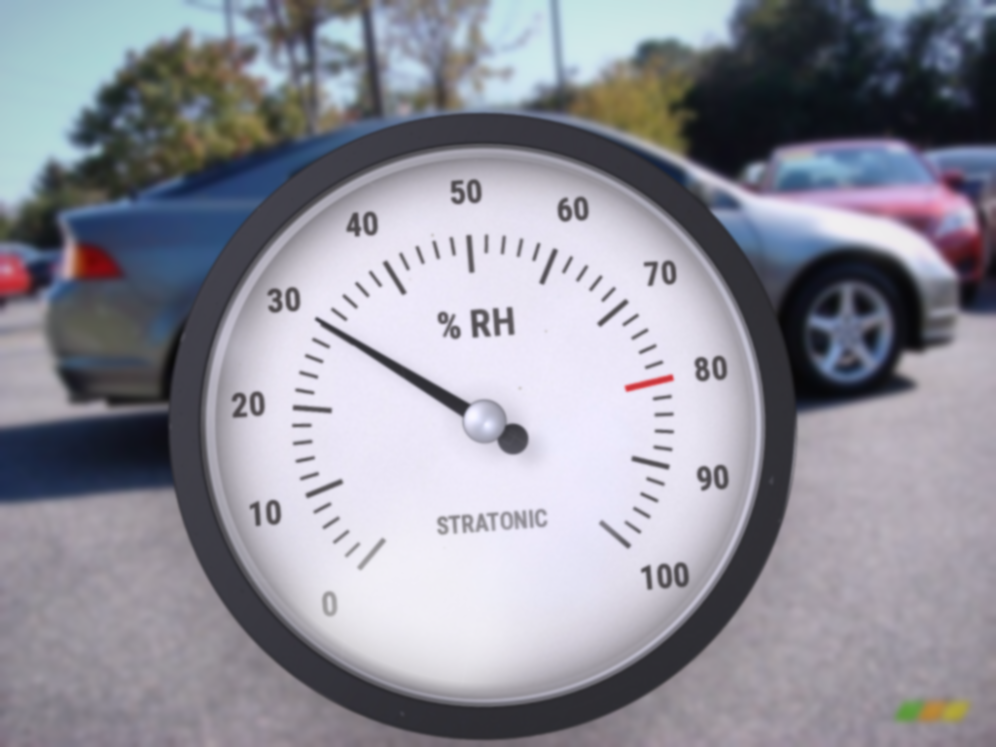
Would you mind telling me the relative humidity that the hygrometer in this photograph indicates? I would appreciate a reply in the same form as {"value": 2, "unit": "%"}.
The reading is {"value": 30, "unit": "%"}
